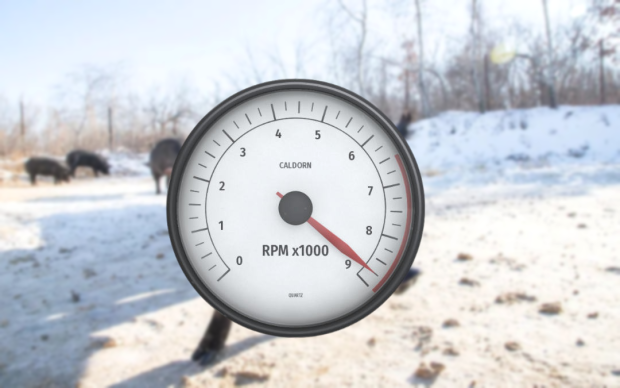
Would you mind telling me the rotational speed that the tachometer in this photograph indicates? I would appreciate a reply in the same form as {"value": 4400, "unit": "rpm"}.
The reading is {"value": 8750, "unit": "rpm"}
